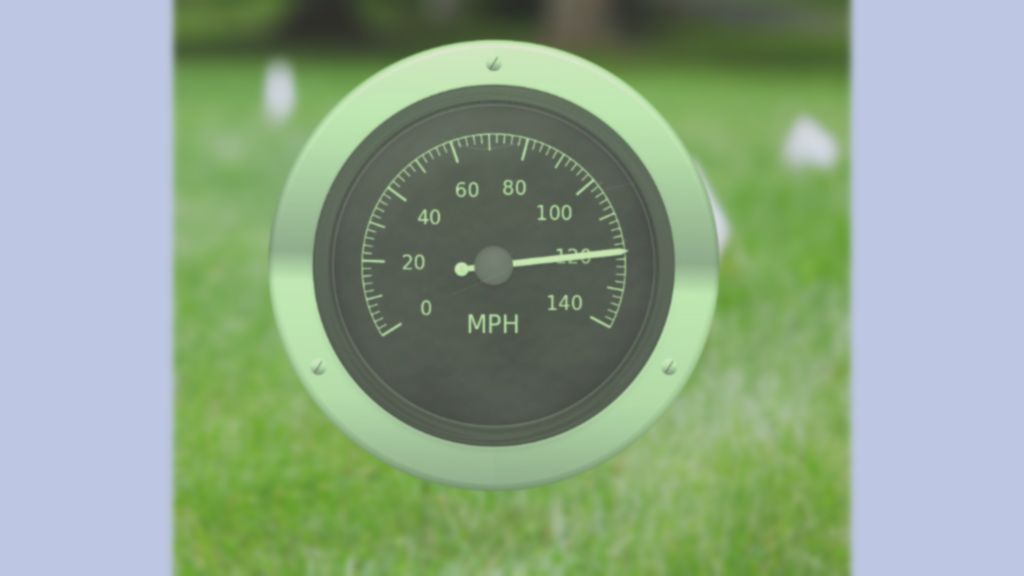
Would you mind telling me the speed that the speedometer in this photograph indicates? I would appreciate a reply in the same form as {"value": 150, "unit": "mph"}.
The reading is {"value": 120, "unit": "mph"}
